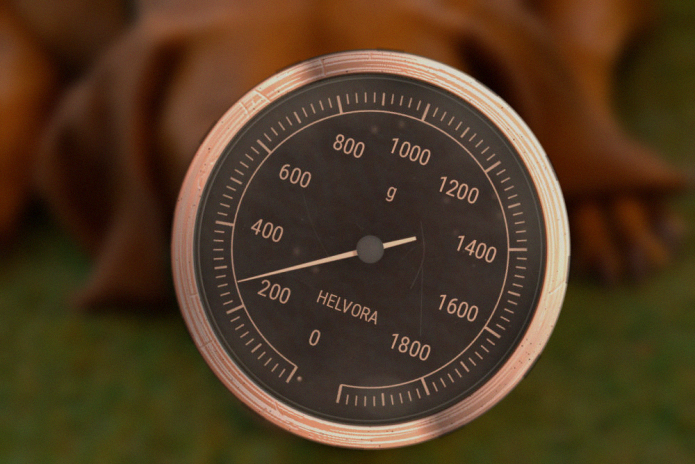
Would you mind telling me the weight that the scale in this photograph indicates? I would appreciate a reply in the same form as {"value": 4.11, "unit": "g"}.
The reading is {"value": 260, "unit": "g"}
